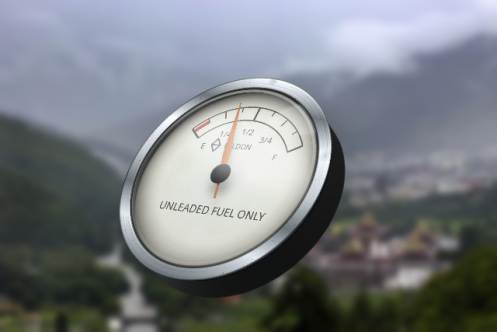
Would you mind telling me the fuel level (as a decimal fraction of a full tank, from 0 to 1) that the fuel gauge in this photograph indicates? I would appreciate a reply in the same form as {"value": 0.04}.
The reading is {"value": 0.375}
